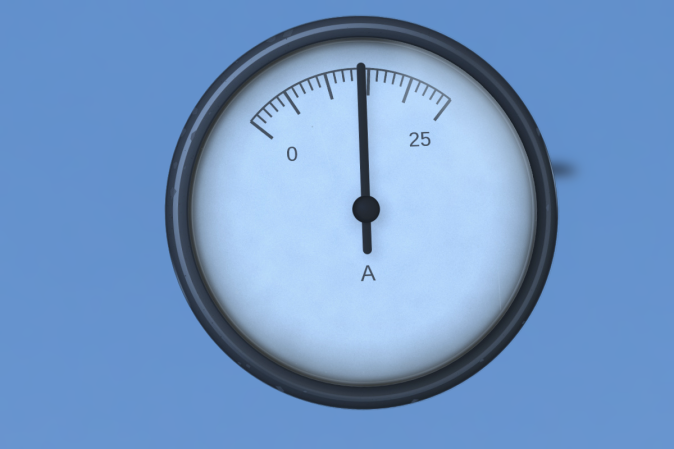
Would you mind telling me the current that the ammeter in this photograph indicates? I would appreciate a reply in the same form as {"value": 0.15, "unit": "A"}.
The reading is {"value": 14, "unit": "A"}
